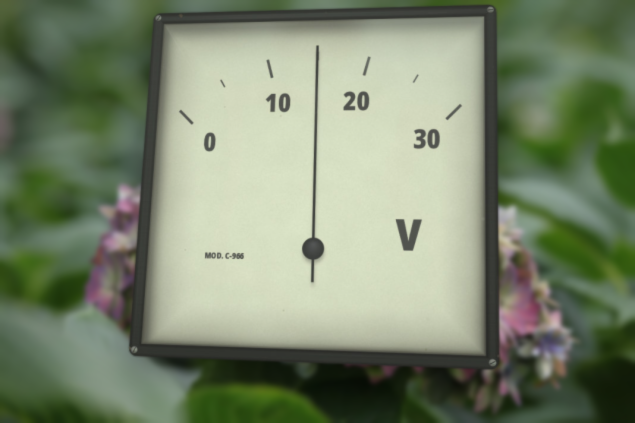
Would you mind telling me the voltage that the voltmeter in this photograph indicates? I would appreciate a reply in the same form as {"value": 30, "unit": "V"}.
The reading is {"value": 15, "unit": "V"}
